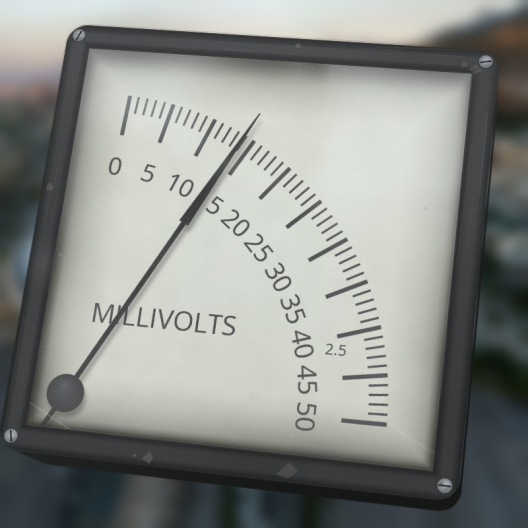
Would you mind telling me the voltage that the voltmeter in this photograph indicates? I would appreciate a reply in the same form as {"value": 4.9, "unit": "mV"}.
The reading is {"value": 14, "unit": "mV"}
